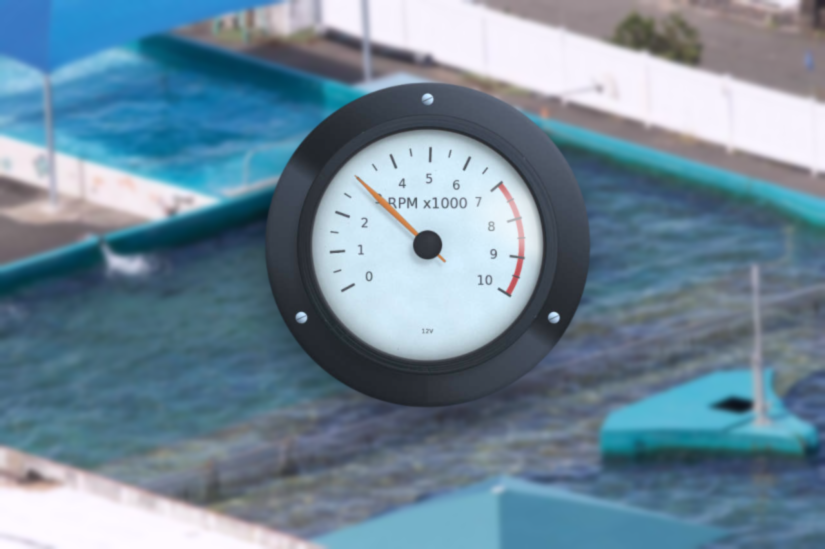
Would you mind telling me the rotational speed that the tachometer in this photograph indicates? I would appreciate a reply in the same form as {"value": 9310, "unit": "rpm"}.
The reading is {"value": 3000, "unit": "rpm"}
